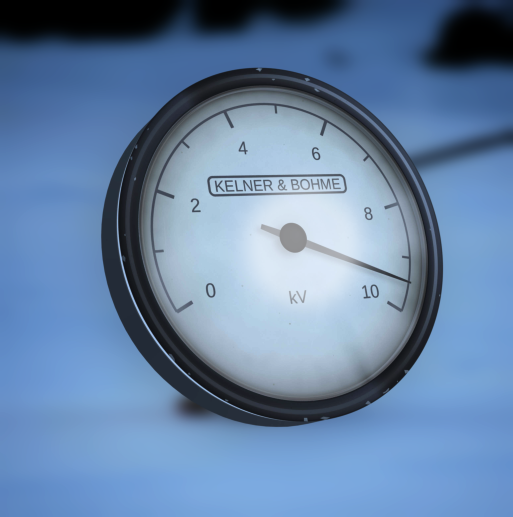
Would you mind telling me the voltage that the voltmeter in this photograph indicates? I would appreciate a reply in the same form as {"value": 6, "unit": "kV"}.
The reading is {"value": 9.5, "unit": "kV"}
